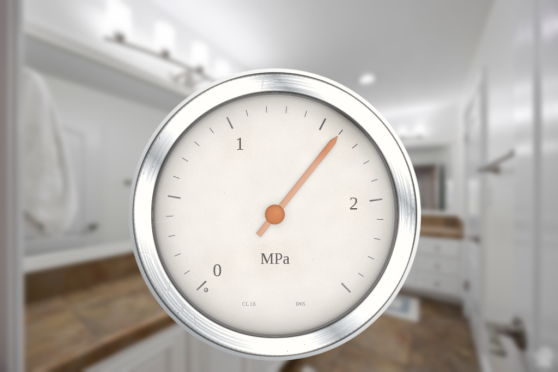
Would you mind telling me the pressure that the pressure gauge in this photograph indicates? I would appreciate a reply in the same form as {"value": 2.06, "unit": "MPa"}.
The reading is {"value": 1.6, "unit": "MPa"}
